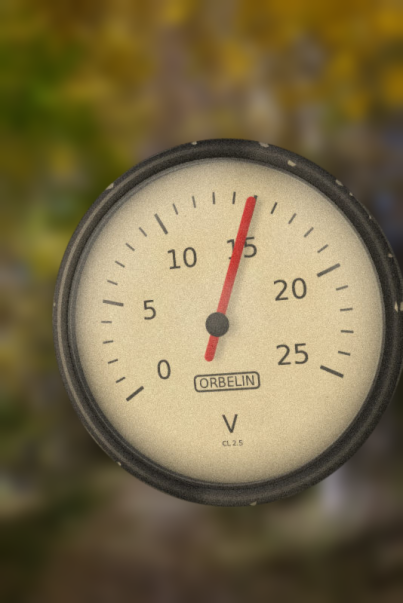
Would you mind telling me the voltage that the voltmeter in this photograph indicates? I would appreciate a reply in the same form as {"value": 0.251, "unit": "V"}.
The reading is {"value": 15, "unit": "V"}
